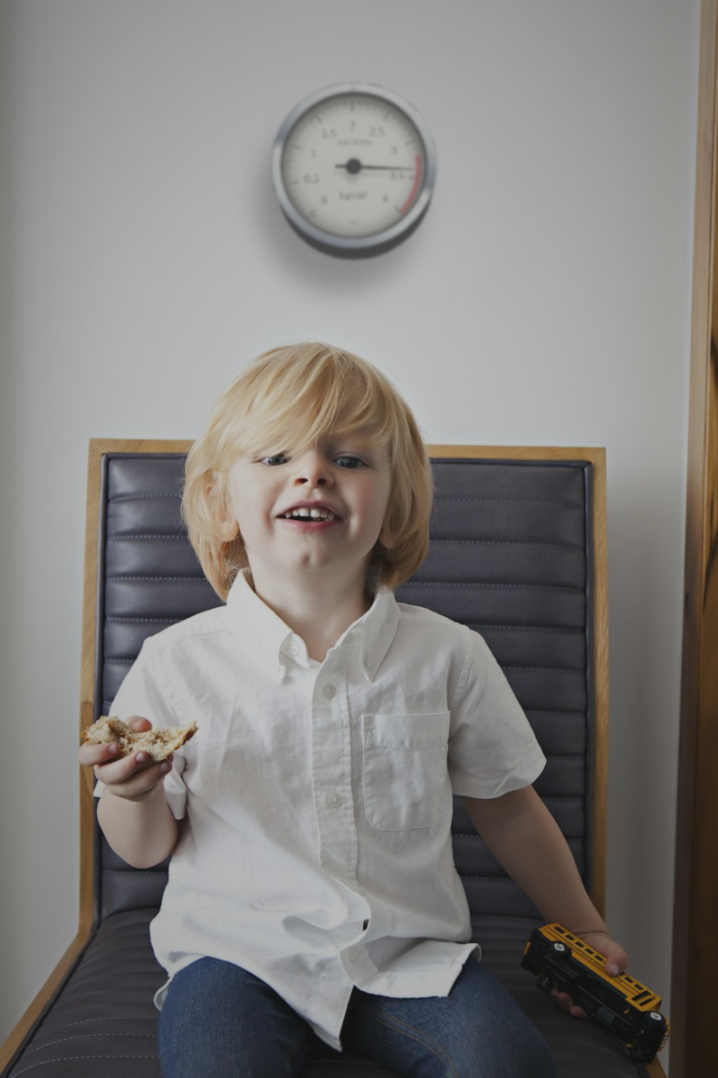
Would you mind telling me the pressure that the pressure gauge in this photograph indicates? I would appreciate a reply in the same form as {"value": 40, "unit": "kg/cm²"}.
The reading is {"value": 3.4, "unit": "kg/cm²"}
